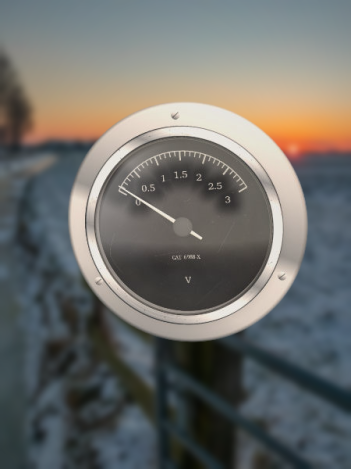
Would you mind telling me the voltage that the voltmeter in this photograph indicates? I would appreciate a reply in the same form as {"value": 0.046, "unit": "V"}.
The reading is {"value": 0.1, "unit": "V"}
